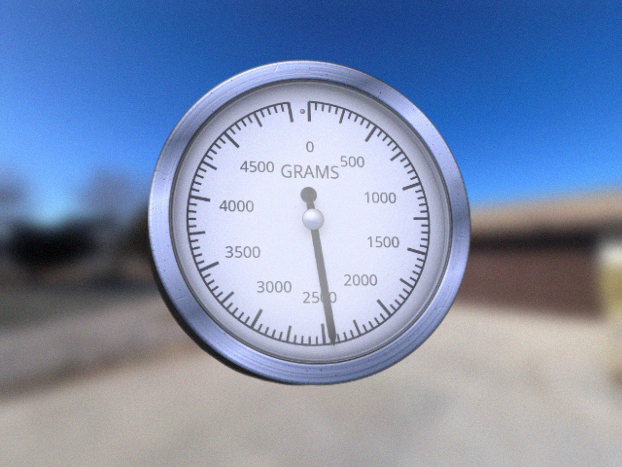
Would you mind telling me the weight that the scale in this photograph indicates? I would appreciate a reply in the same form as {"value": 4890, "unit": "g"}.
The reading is {"value": 2450, "unit": "g"}
